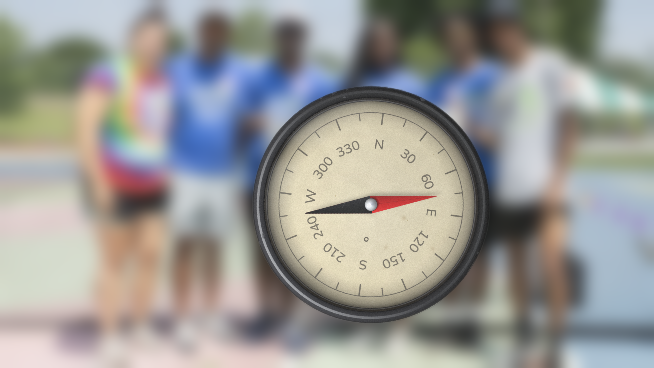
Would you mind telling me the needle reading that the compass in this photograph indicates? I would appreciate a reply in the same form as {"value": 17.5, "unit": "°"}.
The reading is {"value": 75, "unit": "°"}
